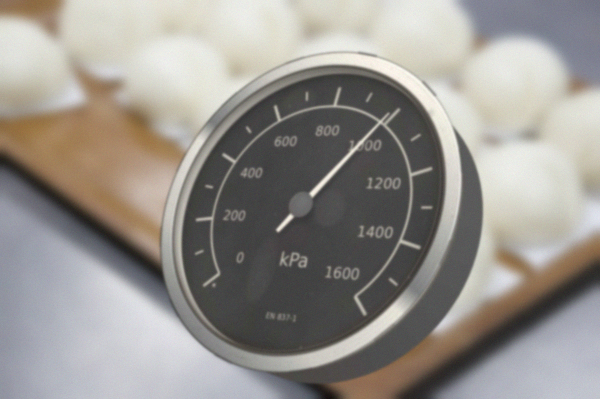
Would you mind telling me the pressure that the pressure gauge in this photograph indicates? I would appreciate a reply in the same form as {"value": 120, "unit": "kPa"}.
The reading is {"value": 1000, "unit": "kPa"}
